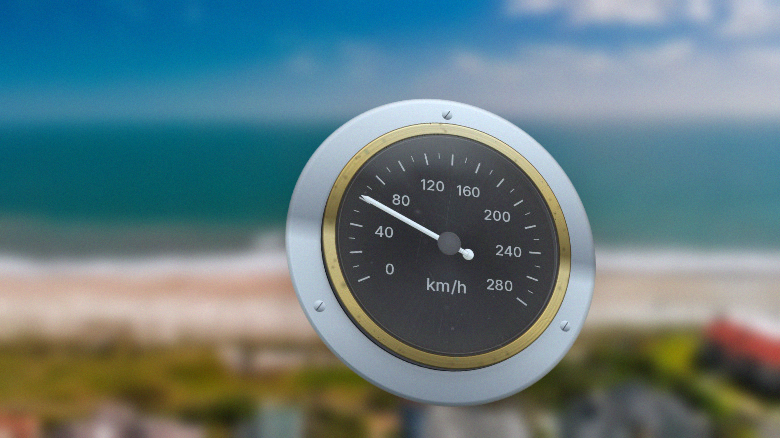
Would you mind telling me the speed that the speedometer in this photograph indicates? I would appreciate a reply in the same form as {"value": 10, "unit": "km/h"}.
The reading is {"value": 60, "unit": "km/h"}
